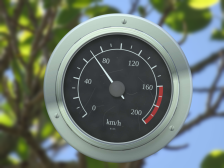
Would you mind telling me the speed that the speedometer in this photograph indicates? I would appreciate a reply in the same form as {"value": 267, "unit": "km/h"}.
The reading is {"value": 70, "unit": "km/h"}
